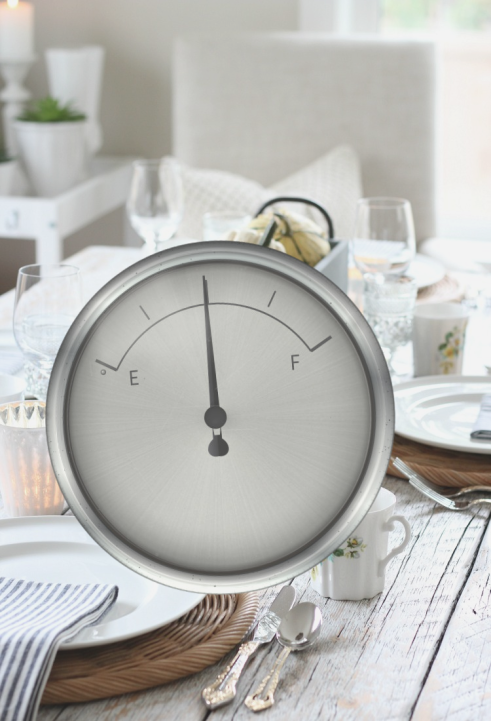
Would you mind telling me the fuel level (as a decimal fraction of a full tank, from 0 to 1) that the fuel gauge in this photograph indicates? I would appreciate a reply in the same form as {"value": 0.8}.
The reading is {"value": 0.5}
